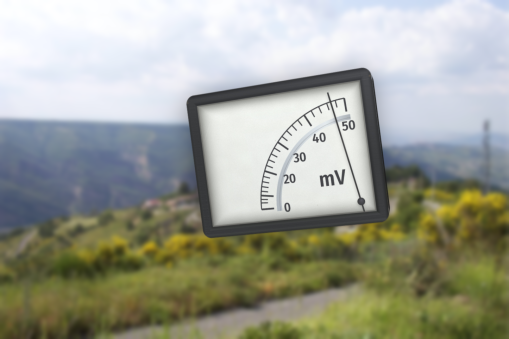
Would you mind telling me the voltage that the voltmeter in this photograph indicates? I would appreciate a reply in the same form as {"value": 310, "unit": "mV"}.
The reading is {"value": 47, "unit": "mV"}
